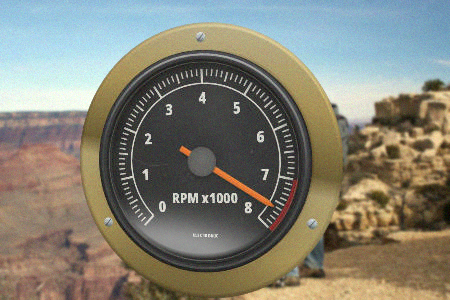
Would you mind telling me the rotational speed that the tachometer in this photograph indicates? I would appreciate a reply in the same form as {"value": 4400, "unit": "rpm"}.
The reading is {"value": 7600, "unit": "rpm"}
